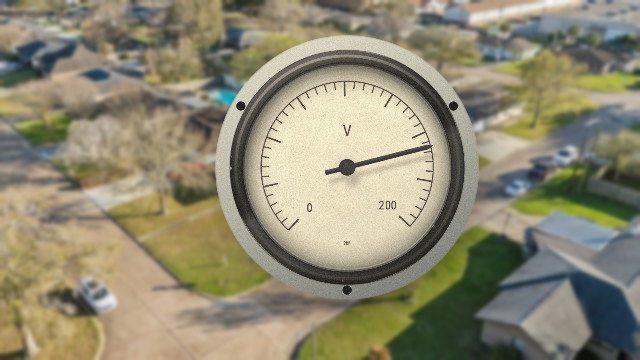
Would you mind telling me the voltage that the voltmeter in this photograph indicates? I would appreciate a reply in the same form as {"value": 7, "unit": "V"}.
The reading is {"value": 157.5, "unit": "V"}
